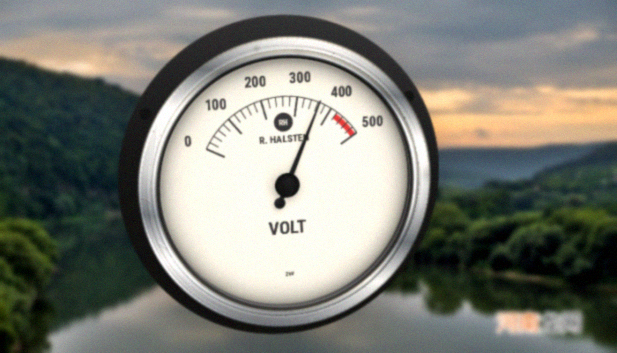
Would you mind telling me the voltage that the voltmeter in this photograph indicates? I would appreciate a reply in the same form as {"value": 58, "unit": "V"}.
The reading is {"value": 360, "unit": "V"}
